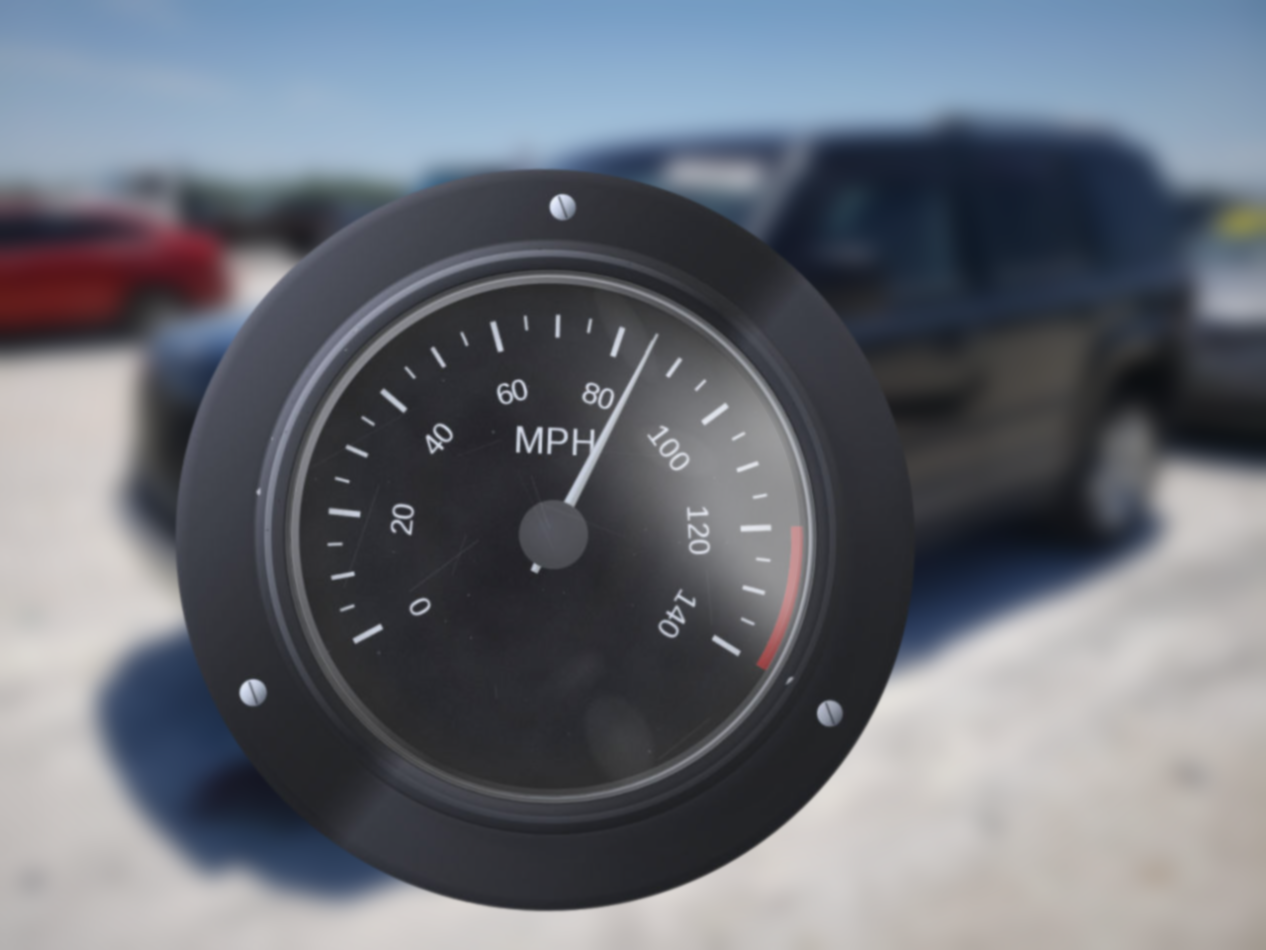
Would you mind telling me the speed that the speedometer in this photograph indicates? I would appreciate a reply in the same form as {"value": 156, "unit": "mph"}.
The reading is {"value": 85, "unit": "mph"}
